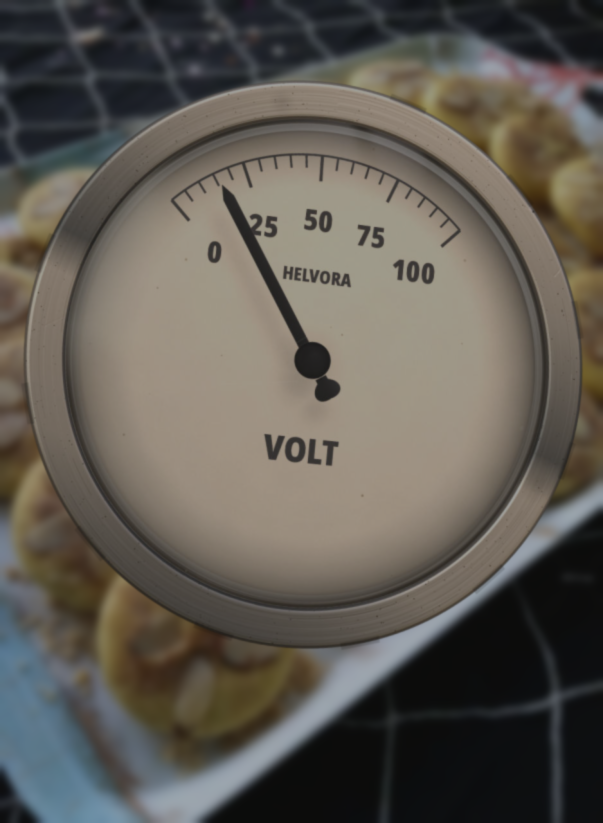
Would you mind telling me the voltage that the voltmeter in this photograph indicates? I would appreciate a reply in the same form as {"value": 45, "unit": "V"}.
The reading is {"value": 15, "unit": "V"}
